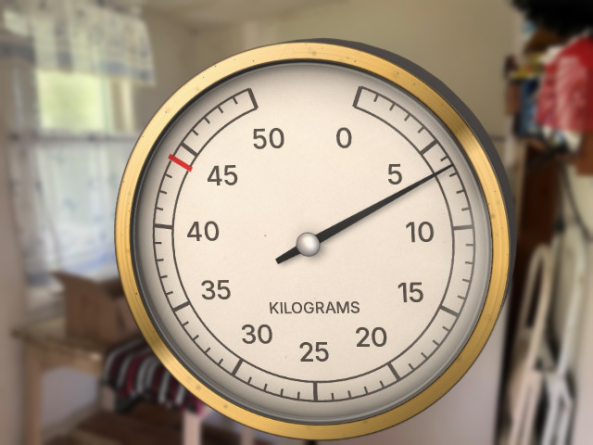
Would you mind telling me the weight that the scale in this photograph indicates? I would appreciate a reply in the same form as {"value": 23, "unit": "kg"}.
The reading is {"value": 6.5, "unit": "kg"}
